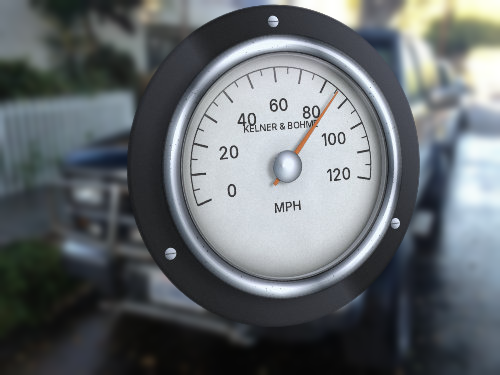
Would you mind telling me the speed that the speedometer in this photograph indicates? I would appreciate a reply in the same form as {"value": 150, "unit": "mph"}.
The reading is {"value": 85, "unit": "mph"}
